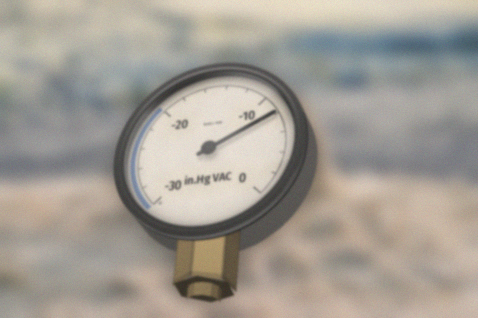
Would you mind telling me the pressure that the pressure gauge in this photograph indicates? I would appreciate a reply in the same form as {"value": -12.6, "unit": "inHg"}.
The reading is {"value": -8, "unit": "inHg"}
